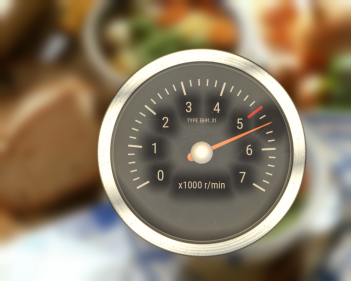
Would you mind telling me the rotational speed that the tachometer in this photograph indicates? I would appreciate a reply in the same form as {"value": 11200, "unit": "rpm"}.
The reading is {"value": 5400, "unit": "rpm"}
